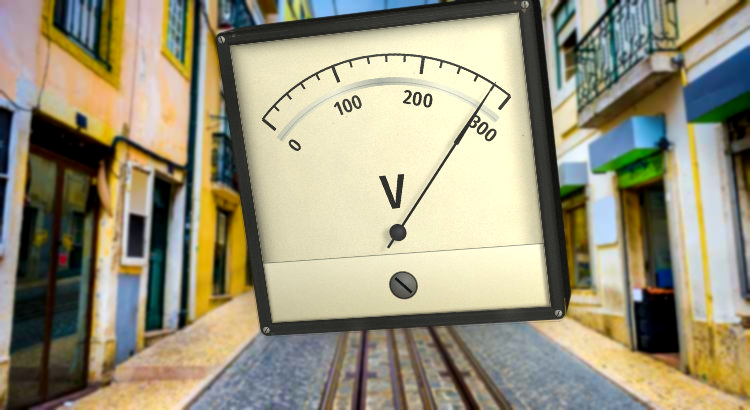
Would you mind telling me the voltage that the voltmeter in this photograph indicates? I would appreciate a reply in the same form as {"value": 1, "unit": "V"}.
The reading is {"value": 280, "unit": "V"}
